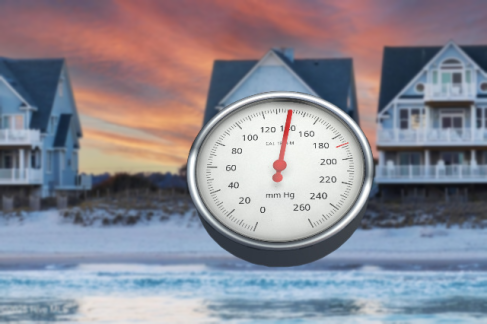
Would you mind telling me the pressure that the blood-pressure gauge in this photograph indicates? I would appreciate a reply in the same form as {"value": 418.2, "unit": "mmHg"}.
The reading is {"value": 140, "unit": "mmHg"}
